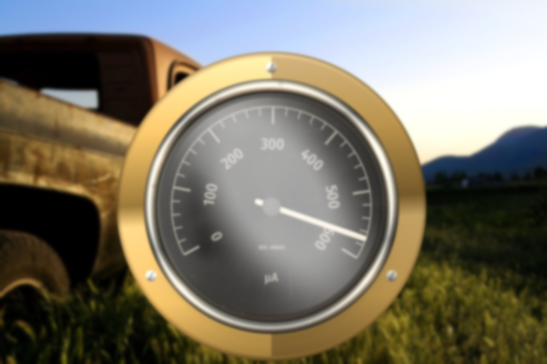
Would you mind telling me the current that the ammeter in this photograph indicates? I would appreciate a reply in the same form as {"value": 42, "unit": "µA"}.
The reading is {"value": 570, "unit": "µA"}
